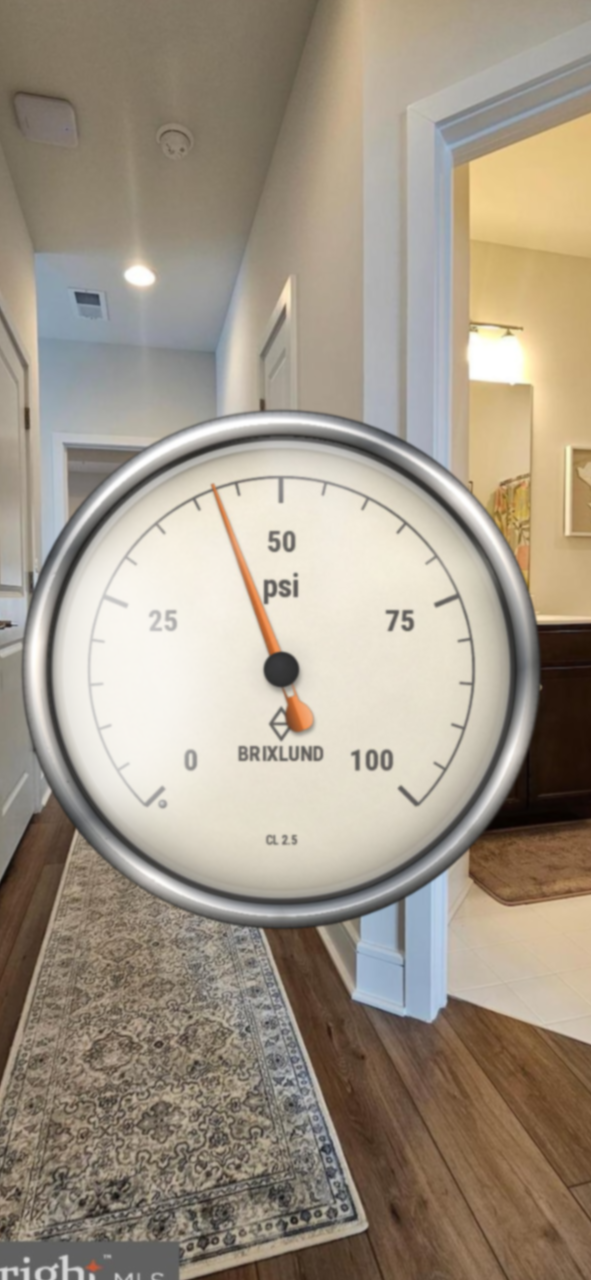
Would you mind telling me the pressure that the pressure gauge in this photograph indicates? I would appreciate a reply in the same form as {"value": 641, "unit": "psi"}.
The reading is {"value": 42.5, "unit": "psi"}
